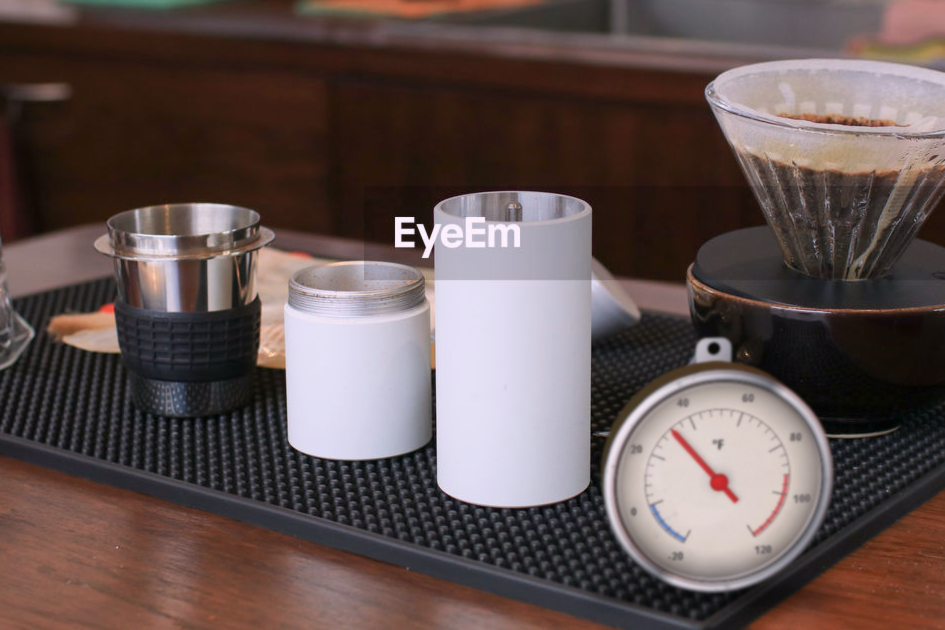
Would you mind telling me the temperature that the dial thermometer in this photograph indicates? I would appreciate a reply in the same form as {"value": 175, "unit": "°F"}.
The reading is {"value": 32, "unit": "°F"}
